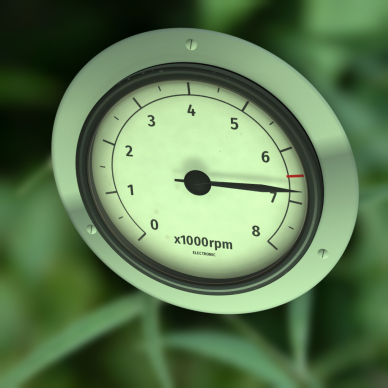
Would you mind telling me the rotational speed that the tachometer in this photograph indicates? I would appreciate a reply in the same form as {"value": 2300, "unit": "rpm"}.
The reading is {"value": 6750, "unit": "rpm"}
